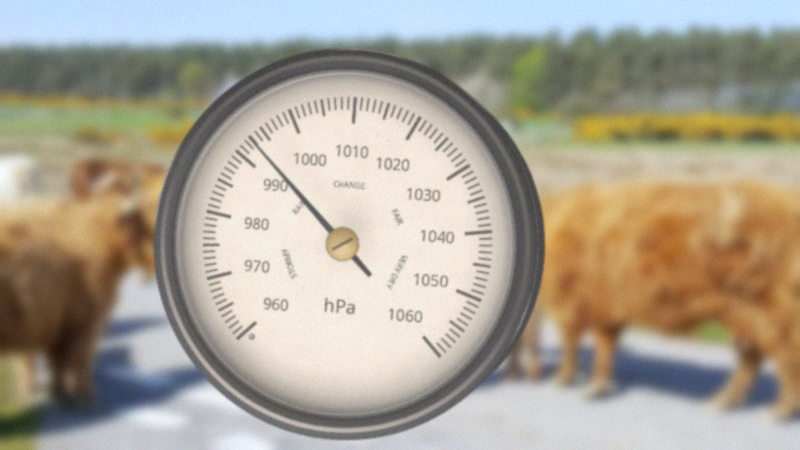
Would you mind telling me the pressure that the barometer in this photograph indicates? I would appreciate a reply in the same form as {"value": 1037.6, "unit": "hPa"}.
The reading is {"value": 993, "unit": "hPa"}
